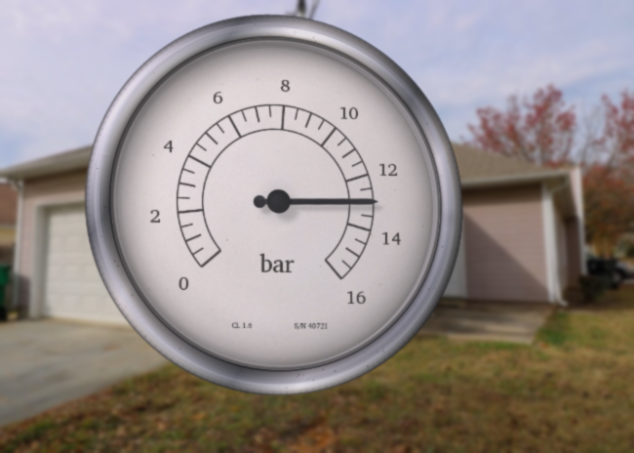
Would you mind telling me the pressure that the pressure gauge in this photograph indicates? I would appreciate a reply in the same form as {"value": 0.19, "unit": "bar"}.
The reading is {"value": 13, "unit": "bar"}
